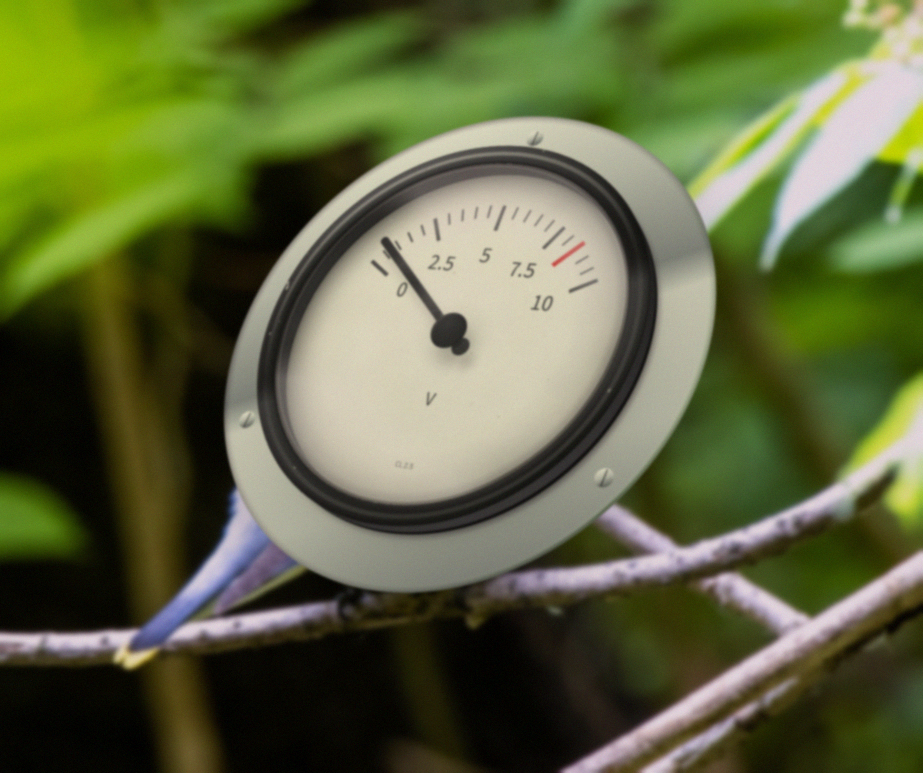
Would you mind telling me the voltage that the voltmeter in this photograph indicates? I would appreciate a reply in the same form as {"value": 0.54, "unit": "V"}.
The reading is {"value": 0.75, "unit": "V"}
